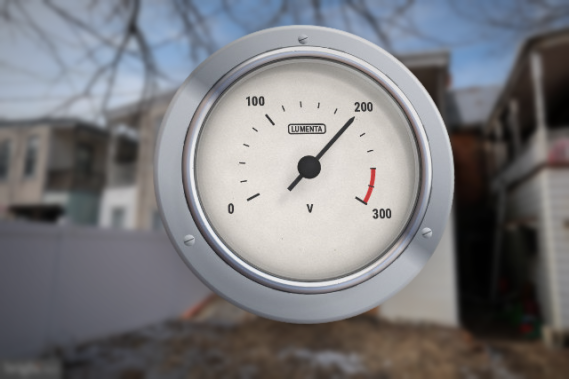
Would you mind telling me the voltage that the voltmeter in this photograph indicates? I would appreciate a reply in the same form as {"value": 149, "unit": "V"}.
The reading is {"value": 200, "unit": "V"}
